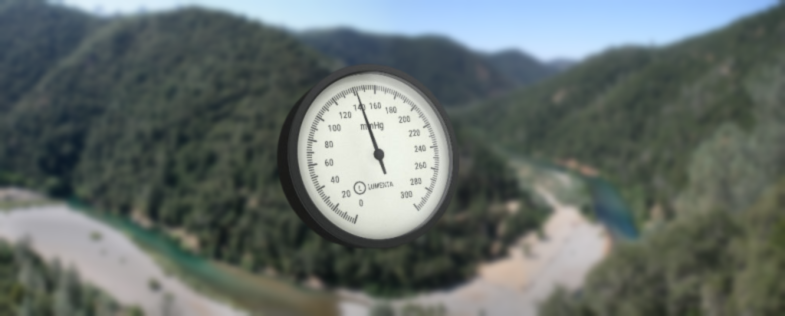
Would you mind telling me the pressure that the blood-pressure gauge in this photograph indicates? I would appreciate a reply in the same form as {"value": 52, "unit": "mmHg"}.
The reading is {"value": 140, "unit": "mmHg"}
